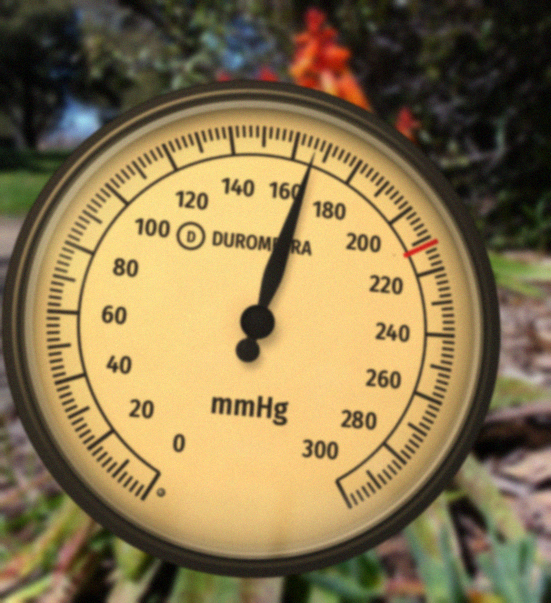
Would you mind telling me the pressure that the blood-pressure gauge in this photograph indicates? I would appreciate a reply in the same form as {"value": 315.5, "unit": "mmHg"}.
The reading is {"value": 166, "unit": "mmHg"}
